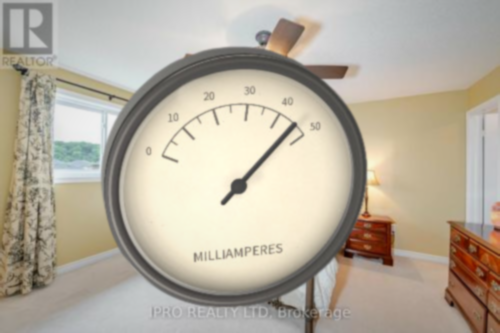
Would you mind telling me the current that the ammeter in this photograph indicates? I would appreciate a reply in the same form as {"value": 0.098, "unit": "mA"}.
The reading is {"value": 45, "unit": "mA"}
